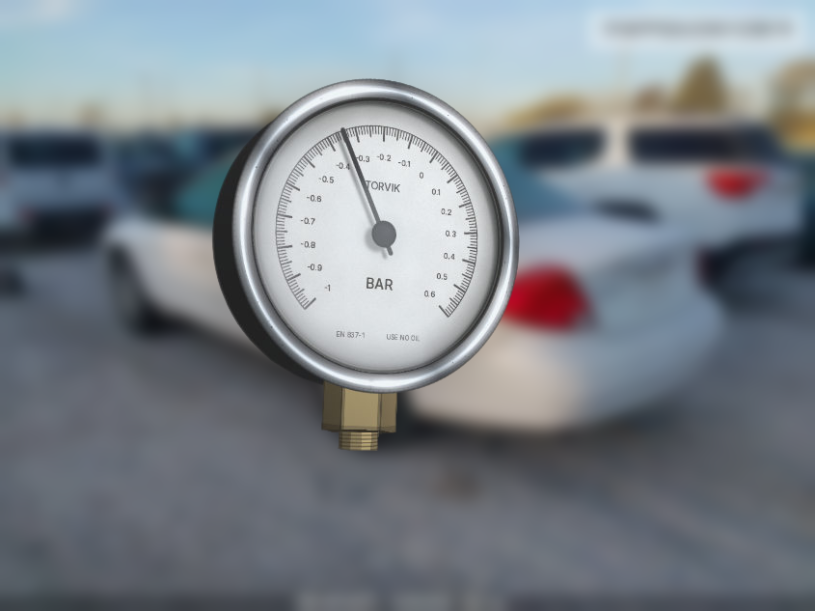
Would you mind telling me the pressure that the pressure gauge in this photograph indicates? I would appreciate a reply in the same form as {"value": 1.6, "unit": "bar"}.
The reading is {"value": -0.35, "unit": "bar"}
